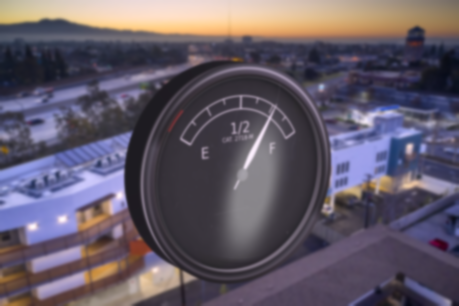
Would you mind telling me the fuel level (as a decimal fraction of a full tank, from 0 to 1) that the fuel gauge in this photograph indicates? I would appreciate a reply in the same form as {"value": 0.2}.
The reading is {"value": 0.75}
